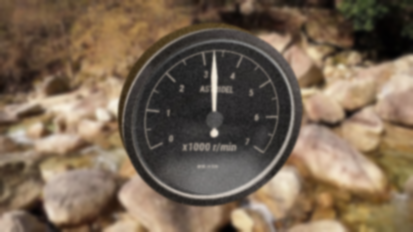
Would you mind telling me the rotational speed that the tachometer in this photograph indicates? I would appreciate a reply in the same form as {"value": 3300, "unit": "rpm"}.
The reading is {"value": 3250, "unit": "rpm"}
